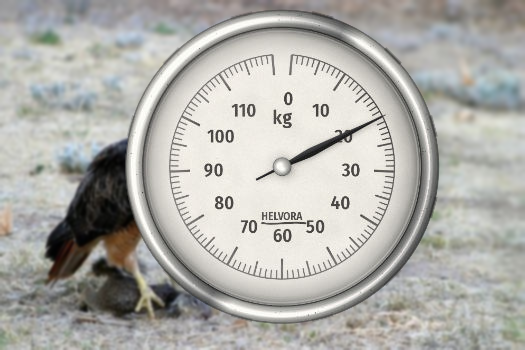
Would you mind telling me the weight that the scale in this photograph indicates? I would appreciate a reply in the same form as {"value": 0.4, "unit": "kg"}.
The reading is {"value": 20, "unit": "kg"}
